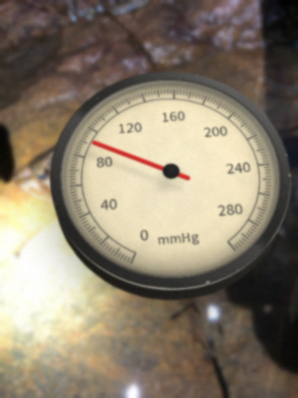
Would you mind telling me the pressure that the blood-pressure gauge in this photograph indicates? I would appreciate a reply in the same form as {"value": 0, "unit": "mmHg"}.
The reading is {"value": 90, "unit": "mmHg"}
